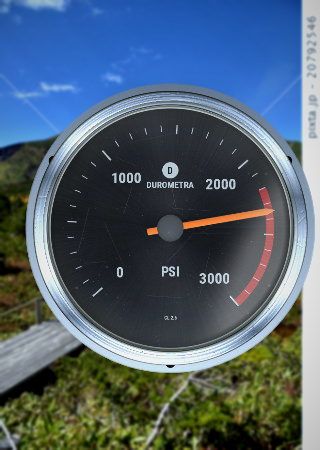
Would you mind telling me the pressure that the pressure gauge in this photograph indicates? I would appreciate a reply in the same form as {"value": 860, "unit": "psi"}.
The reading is {"value": 2350, "unit": "psi"}
